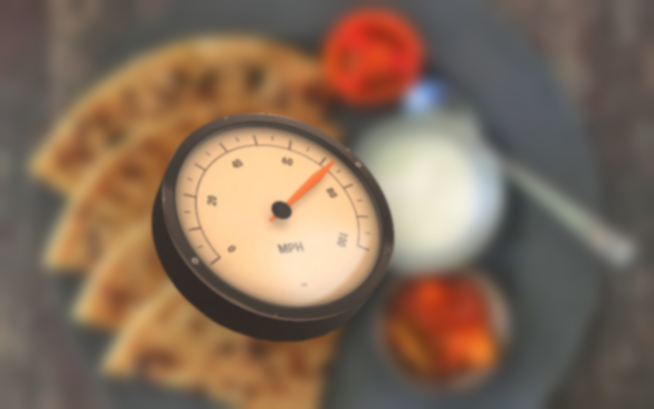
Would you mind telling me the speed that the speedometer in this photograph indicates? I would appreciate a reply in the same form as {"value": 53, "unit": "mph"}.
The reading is {"value": 72.5, "unit": "mph"}
